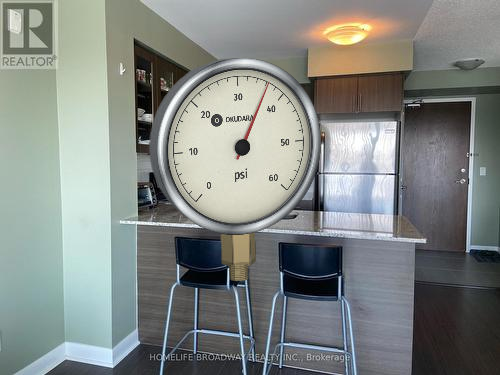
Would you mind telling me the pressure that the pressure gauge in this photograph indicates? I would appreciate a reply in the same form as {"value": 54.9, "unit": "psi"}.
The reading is {"value": 36, "unit": "psi"}
